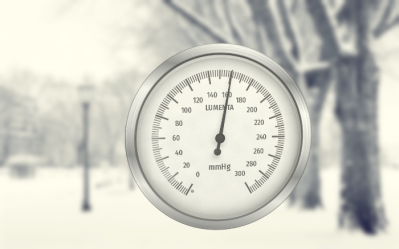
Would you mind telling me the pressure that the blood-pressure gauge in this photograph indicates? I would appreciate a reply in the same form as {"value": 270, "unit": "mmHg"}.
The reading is {"value": 160, "unit": "mmHg"}
